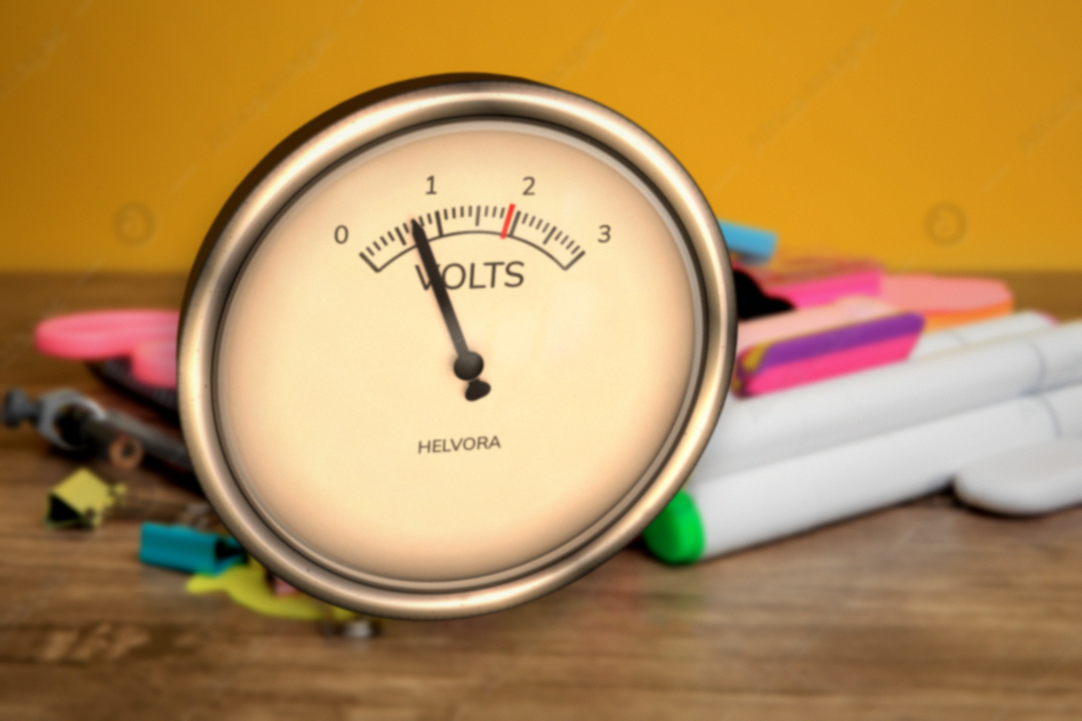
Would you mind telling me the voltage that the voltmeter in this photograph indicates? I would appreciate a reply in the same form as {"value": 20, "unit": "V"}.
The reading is {"value": 0.7, "unit": "V"}
